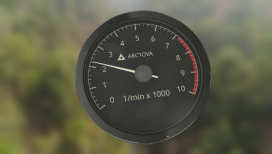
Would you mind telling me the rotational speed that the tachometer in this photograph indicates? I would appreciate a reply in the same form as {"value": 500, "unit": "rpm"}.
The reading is {"value": 2200, "unit": "rpm"}
